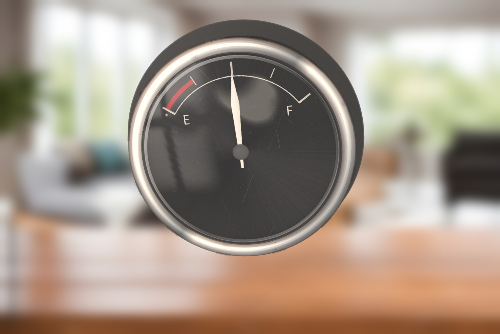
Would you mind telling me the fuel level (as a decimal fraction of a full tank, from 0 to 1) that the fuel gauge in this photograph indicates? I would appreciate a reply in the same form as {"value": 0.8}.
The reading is {"value": 0.5}
